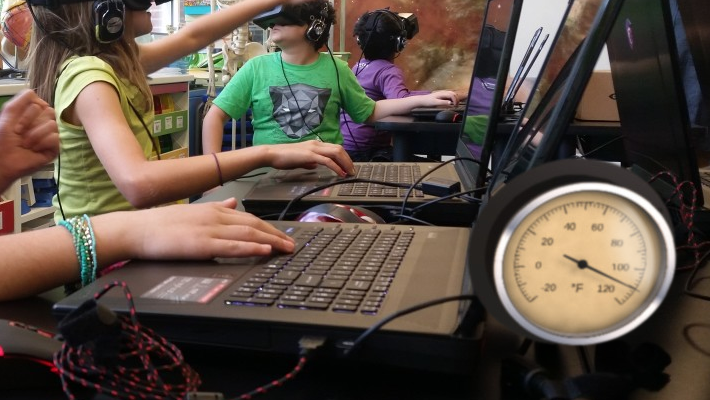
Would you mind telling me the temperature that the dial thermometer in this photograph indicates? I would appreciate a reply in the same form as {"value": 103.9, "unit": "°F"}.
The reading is {"value": 110, "unit": "°F"}
